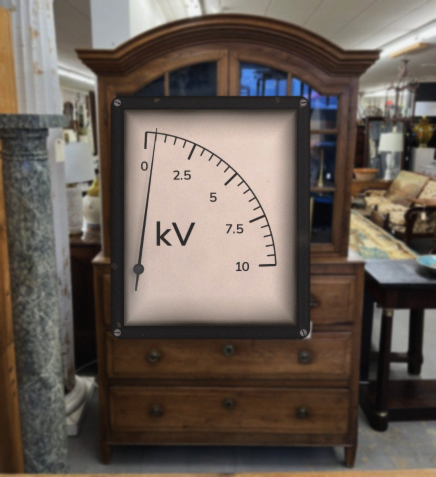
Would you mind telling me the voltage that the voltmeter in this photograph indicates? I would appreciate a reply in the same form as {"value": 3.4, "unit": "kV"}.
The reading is {"value": 0.5, "unit": "kV"}
